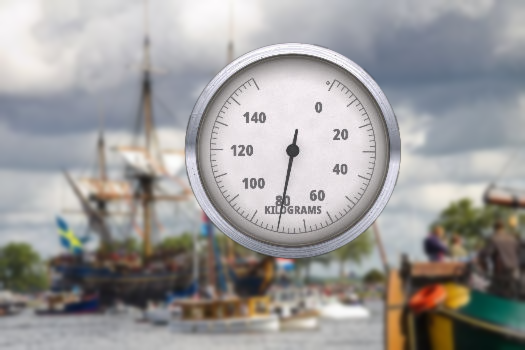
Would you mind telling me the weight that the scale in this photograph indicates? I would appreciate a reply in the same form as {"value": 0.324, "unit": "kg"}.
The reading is {"value": 80, "unit": "kg"}
